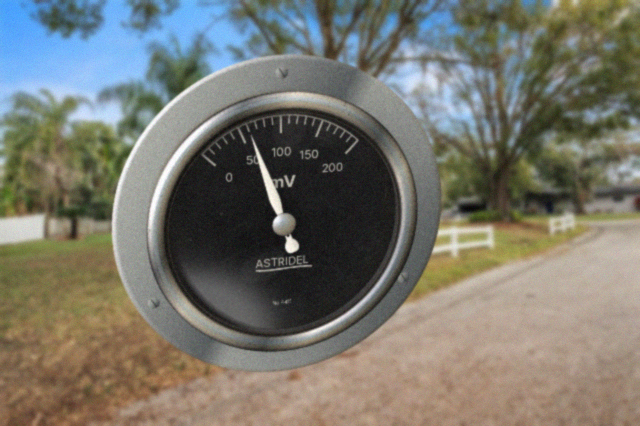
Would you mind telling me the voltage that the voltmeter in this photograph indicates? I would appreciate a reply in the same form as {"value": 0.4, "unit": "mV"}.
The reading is {"value": 60, "unit": "mV"}
